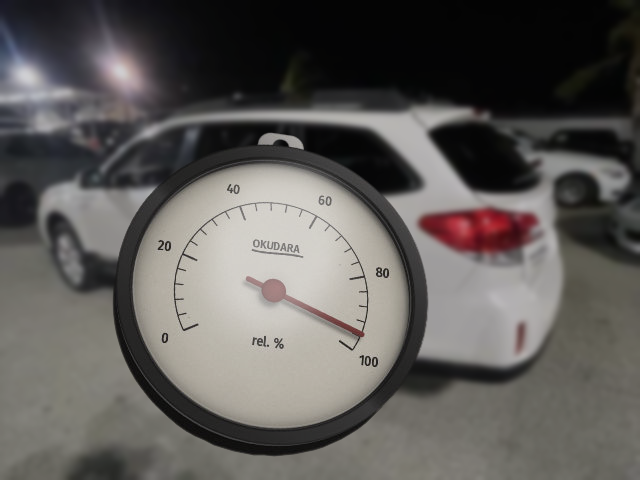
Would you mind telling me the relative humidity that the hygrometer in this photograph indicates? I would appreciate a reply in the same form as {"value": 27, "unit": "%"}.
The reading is {"value": 96, "unit": "%"}
